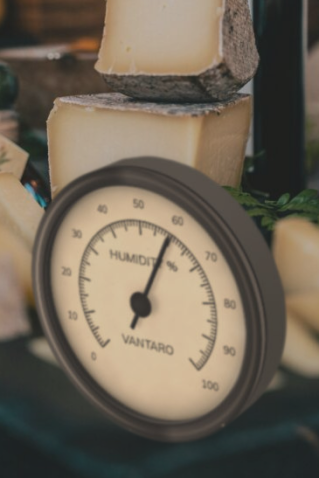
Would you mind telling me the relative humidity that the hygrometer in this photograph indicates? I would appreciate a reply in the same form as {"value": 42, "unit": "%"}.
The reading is {"value": 60, "unit": "%"}
